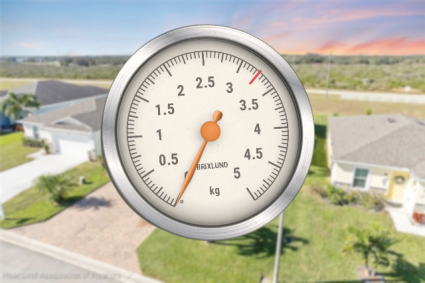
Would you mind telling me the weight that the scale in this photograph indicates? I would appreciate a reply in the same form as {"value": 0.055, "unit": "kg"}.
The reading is {"value": 0, "unit": "kg"}
